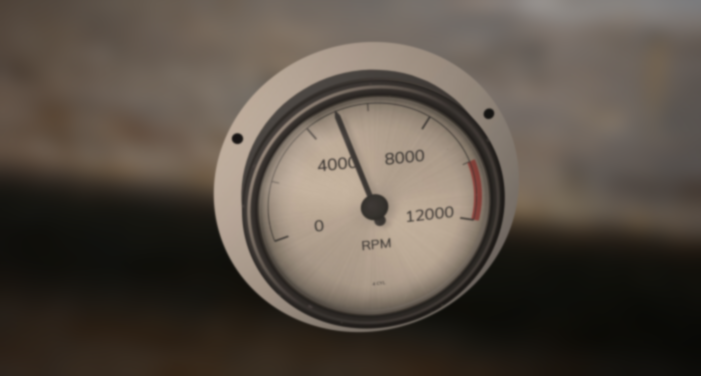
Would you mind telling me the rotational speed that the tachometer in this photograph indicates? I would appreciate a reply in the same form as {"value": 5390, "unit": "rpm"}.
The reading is {"value": 5000, "unit": "rpm"}
